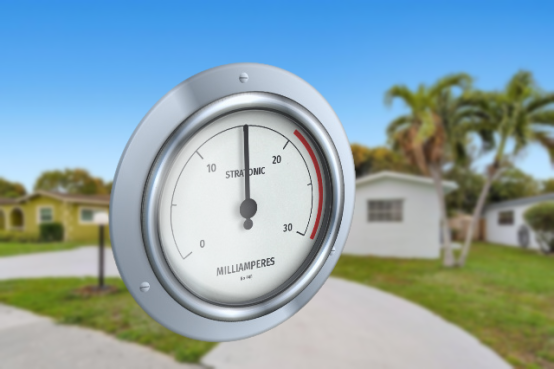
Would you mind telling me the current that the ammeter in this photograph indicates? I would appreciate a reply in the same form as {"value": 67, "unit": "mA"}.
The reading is {"value": 15, "unit": "mA"}
